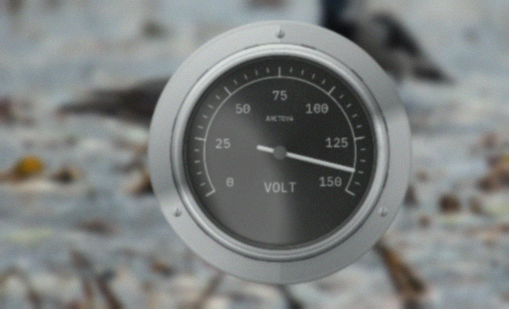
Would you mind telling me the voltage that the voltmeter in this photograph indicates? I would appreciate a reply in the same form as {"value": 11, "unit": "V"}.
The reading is {"value": 140, "unit": "V"}
